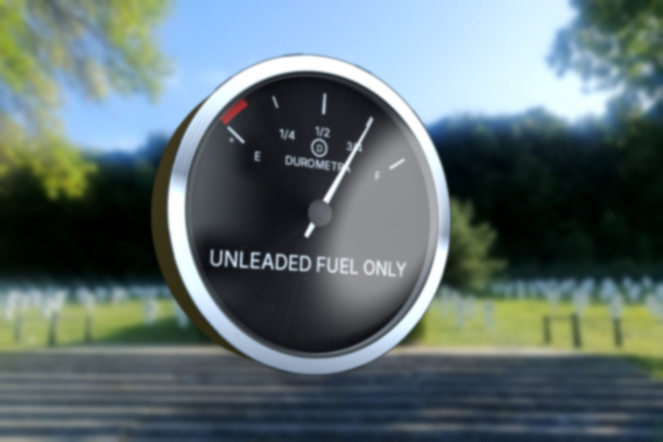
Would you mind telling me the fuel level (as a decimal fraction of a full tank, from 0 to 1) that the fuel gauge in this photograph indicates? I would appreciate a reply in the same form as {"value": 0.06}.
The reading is {"value": 0.75}
